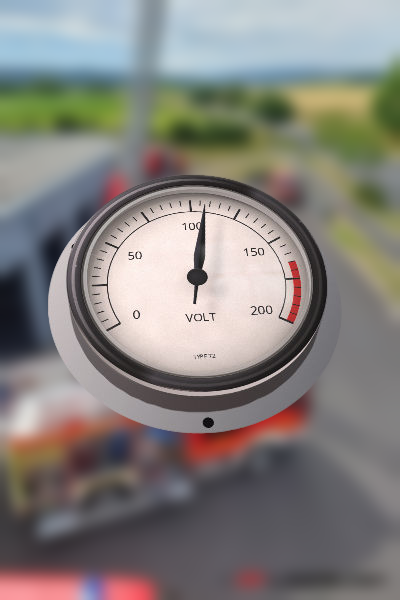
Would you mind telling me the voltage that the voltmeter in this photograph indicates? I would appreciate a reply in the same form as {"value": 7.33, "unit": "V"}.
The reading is {"value": 107.5, "unit": "V"}
